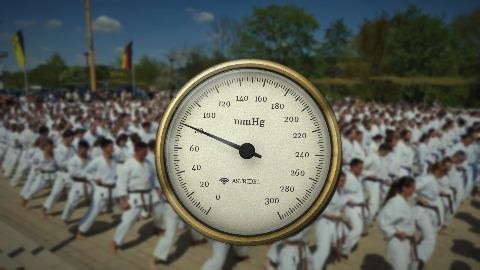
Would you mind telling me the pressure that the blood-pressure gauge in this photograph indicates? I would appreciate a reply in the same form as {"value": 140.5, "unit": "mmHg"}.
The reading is {"value": 80, "unit": "mmHg"}
